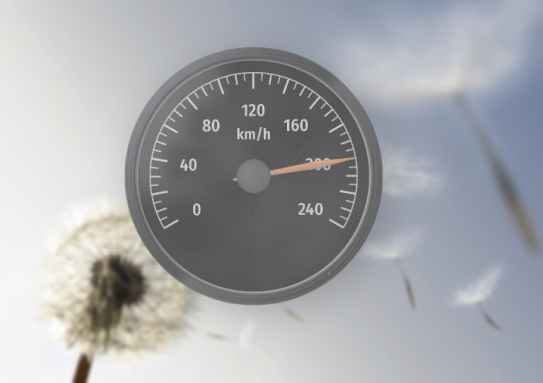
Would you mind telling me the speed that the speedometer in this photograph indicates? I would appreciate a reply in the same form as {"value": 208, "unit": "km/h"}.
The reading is {"value": 200, "unit": "km/h"}
